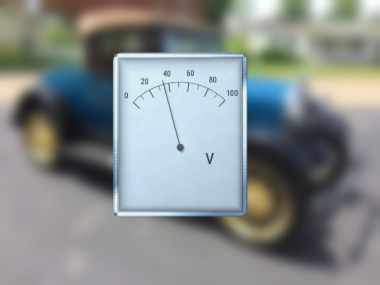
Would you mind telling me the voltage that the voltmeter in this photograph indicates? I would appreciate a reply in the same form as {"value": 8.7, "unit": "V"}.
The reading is {"value": 35, "unit": "V"}
